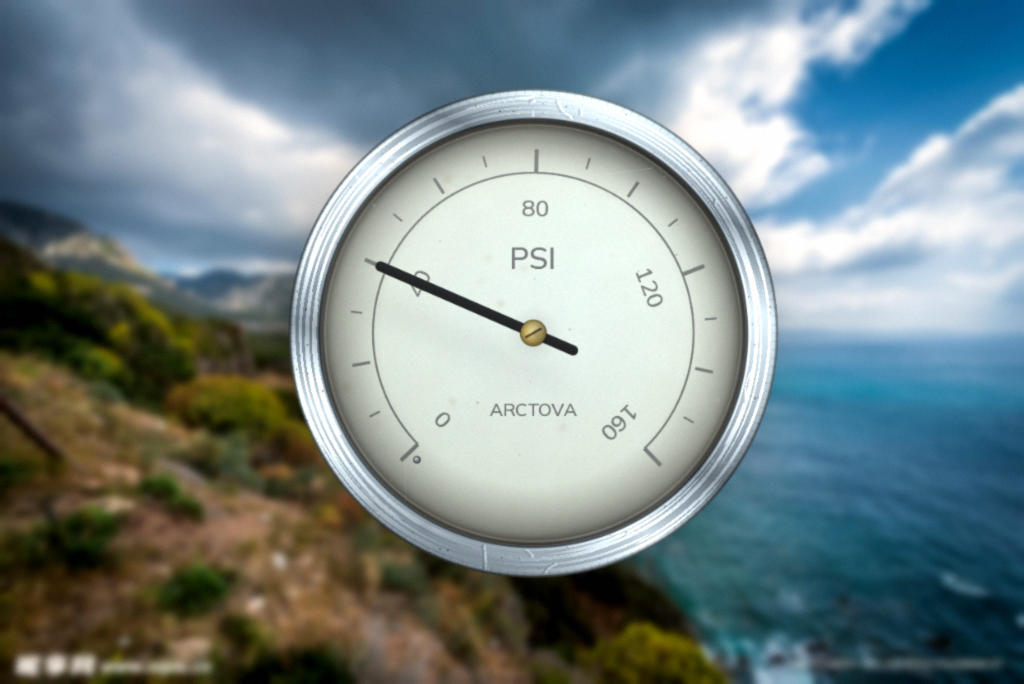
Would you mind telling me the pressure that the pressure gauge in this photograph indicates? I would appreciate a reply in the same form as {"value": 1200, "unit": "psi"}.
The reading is {"value": 40, "unit": "psi"}
